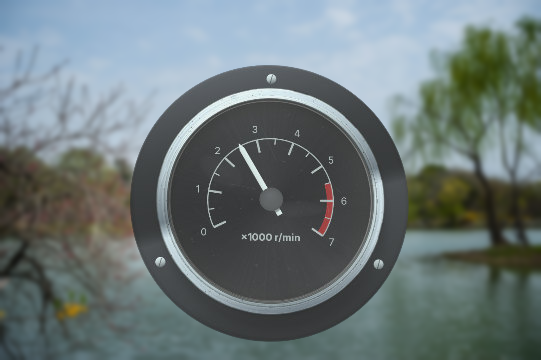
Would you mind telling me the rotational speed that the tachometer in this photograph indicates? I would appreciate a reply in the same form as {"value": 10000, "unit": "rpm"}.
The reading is {"value": 2500, "unit": "rpm"}
